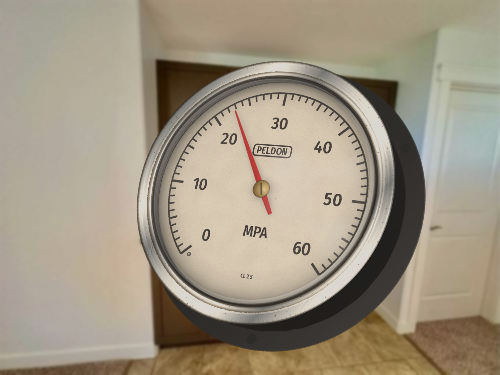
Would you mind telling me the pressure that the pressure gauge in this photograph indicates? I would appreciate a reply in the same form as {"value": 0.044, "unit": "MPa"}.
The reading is {"value": 23, "unit": "MPa"}
